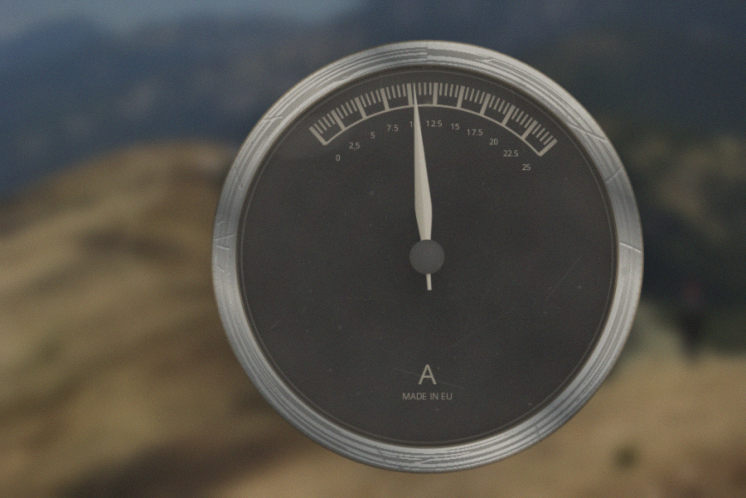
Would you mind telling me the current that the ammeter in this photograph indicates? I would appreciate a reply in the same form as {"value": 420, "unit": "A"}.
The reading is {"value": 10.5, "unit": "A"}
